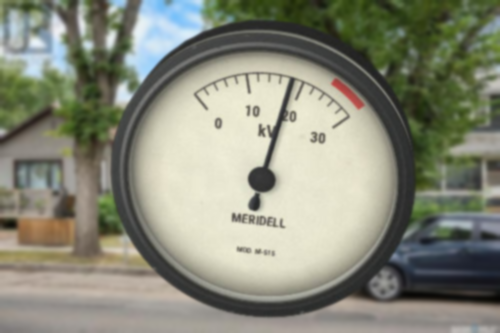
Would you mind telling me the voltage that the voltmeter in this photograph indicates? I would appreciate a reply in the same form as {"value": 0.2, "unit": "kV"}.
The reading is {"value": 18, "unit": "kV"}
